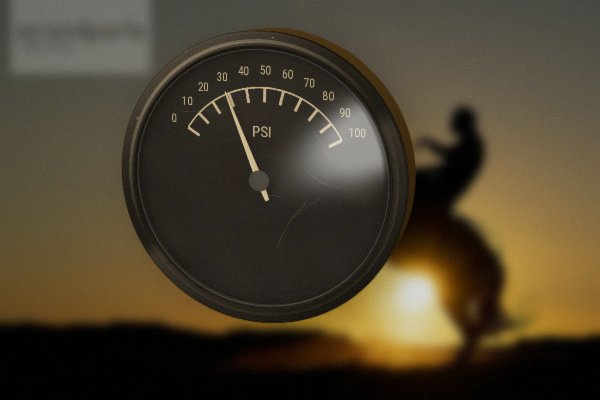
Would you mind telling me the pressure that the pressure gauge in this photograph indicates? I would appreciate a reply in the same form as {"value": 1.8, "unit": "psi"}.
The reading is {"value": 30, "unit": "psi"}
